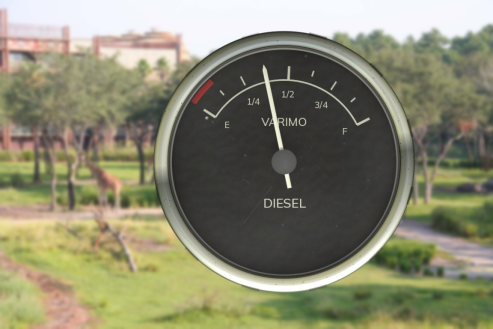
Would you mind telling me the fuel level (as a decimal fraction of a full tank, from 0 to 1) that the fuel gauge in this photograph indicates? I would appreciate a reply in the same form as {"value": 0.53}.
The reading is {"value": 0.375}
